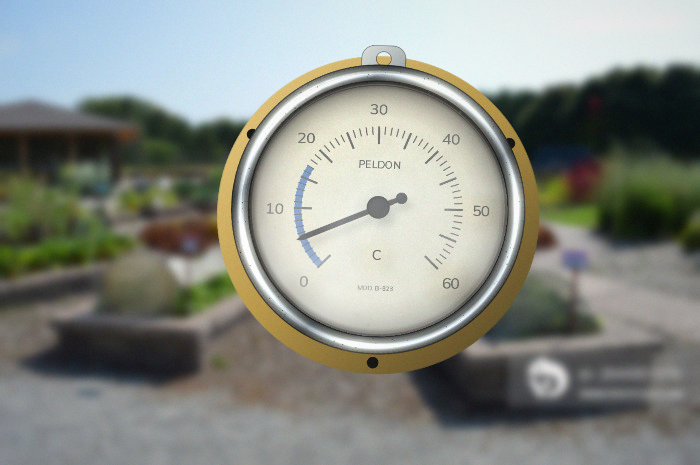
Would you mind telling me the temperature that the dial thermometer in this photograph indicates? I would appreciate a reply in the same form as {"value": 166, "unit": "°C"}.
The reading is {"value": 5, "unit": "°C"}
